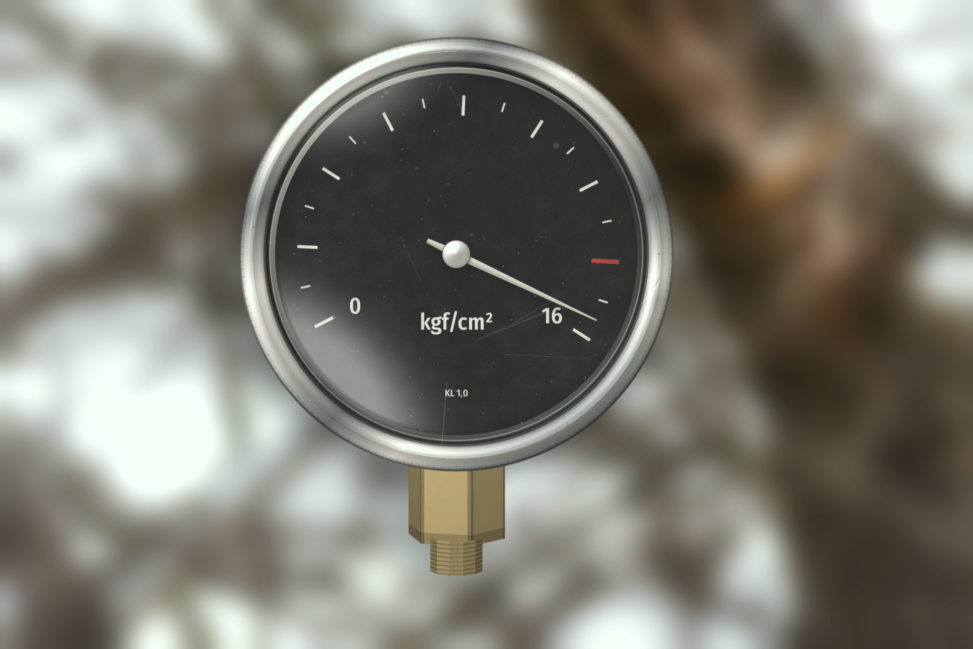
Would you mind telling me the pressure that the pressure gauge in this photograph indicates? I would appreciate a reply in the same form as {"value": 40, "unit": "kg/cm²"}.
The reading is {"value": 15.5, "unit": "kg/cm²"}
